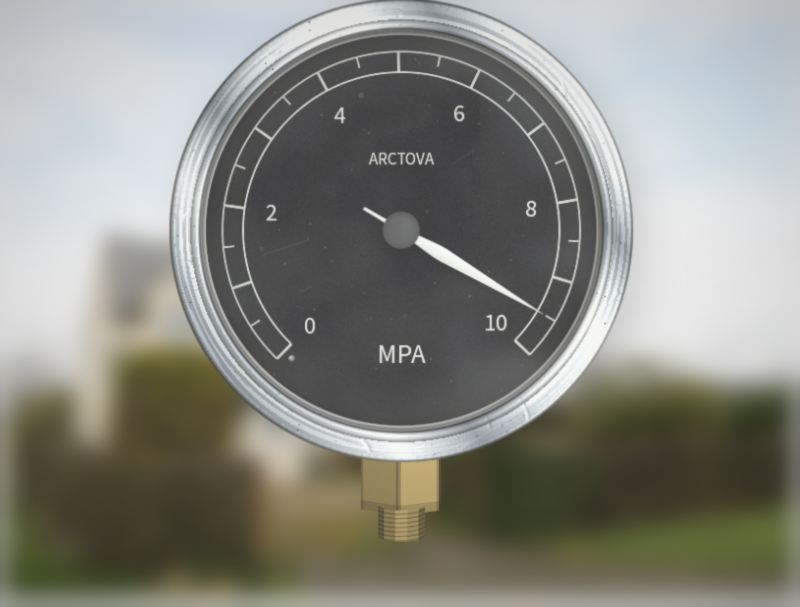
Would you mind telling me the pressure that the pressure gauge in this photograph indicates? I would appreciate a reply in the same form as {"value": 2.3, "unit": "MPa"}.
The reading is {"value": 9.5, "unit": "MPa"}
